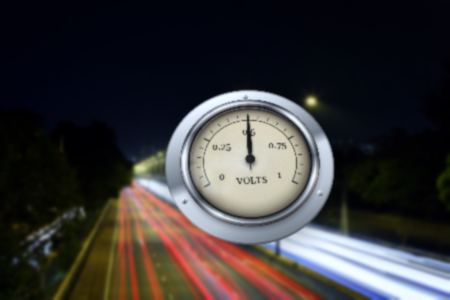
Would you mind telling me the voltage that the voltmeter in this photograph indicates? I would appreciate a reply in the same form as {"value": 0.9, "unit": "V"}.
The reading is {"value": 0.5, "unit": "V"}
